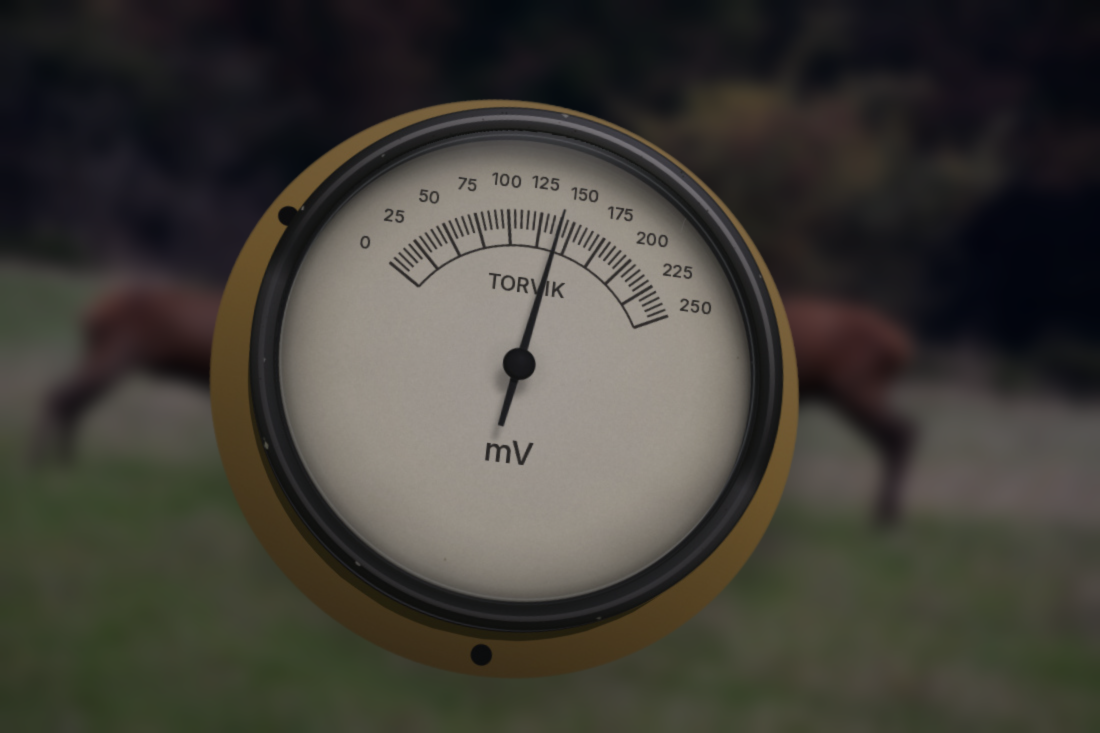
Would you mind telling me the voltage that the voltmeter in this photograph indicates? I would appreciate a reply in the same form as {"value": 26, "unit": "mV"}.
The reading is {"value": 140, "unit": "mV"}
